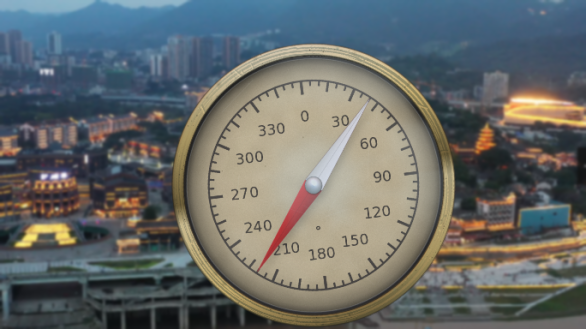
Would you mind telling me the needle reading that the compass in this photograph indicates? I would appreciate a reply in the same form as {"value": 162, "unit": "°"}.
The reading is {"value": 220, "unit": "°"}
